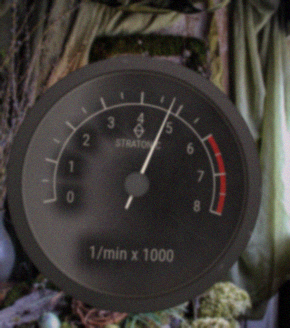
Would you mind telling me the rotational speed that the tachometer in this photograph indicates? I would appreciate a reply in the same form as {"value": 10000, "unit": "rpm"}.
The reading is {"value": 4750, "unit": "rpm"}
